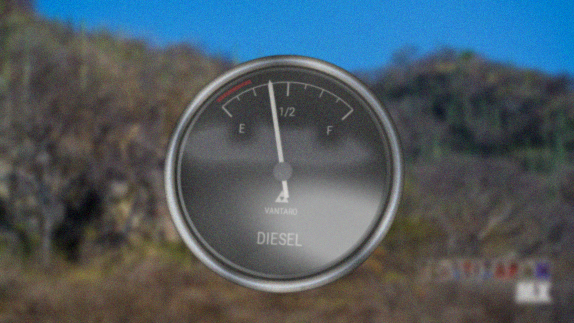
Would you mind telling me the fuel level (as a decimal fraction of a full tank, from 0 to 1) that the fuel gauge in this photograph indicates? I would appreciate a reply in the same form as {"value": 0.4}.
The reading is {"value": 0.375}
